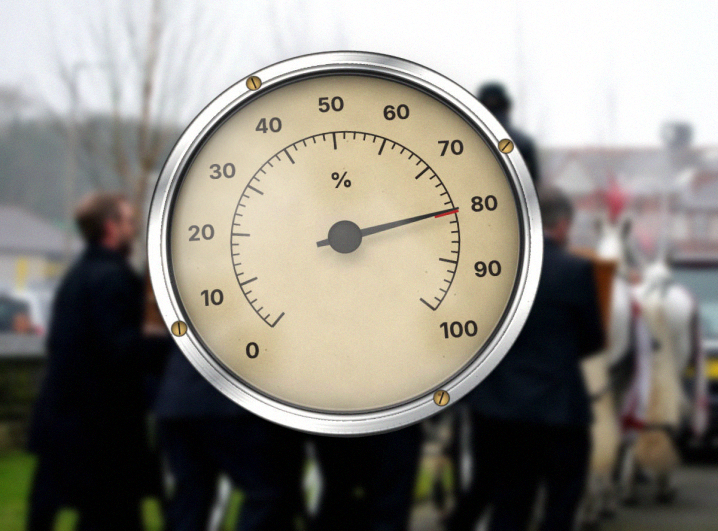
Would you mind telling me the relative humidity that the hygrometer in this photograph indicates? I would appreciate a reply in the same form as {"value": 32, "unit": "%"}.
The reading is {"value": 80, "unit": "%"}
